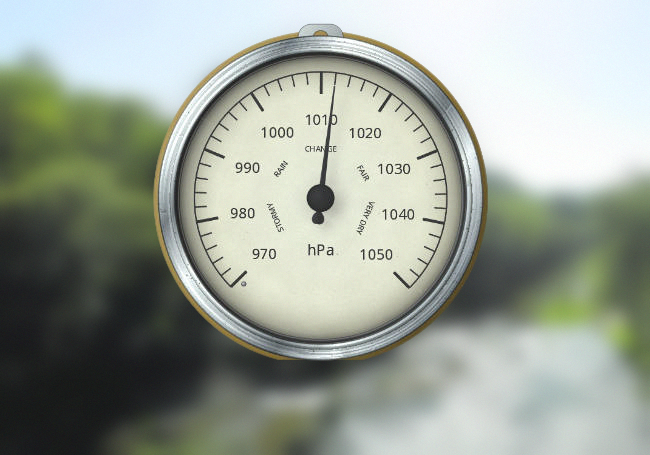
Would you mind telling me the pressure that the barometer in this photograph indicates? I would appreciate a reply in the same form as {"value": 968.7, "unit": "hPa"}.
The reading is {"value": 1012, "unit": "hPa"}
